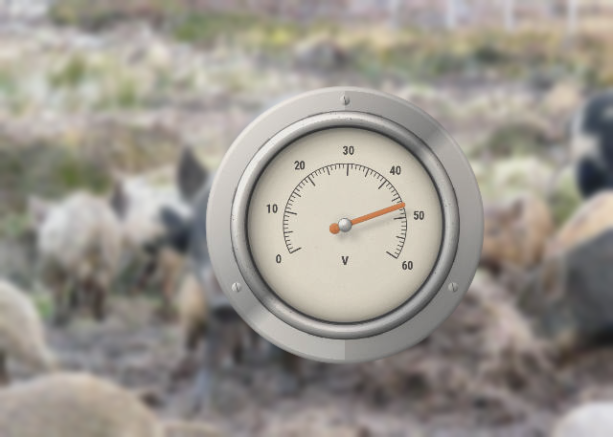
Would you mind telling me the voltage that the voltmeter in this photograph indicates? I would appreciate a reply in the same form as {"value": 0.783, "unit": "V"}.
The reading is {"value": 47, "unit": "V"}
